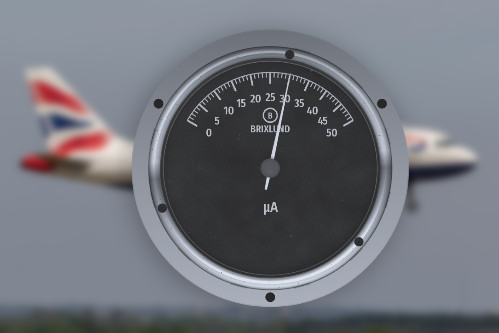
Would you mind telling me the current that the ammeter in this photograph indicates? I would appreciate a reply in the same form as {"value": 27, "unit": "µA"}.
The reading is {"value": 30, "unit": "µA"}
